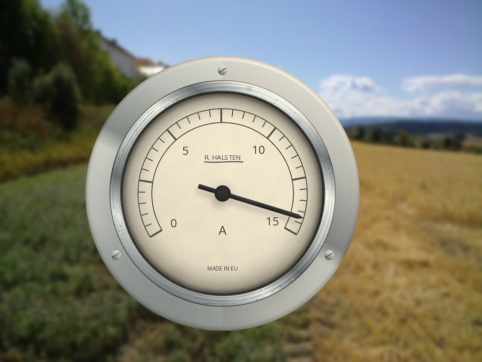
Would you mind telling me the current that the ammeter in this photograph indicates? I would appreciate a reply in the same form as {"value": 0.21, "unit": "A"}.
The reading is {"value": 14.25, "unit": "A"}
